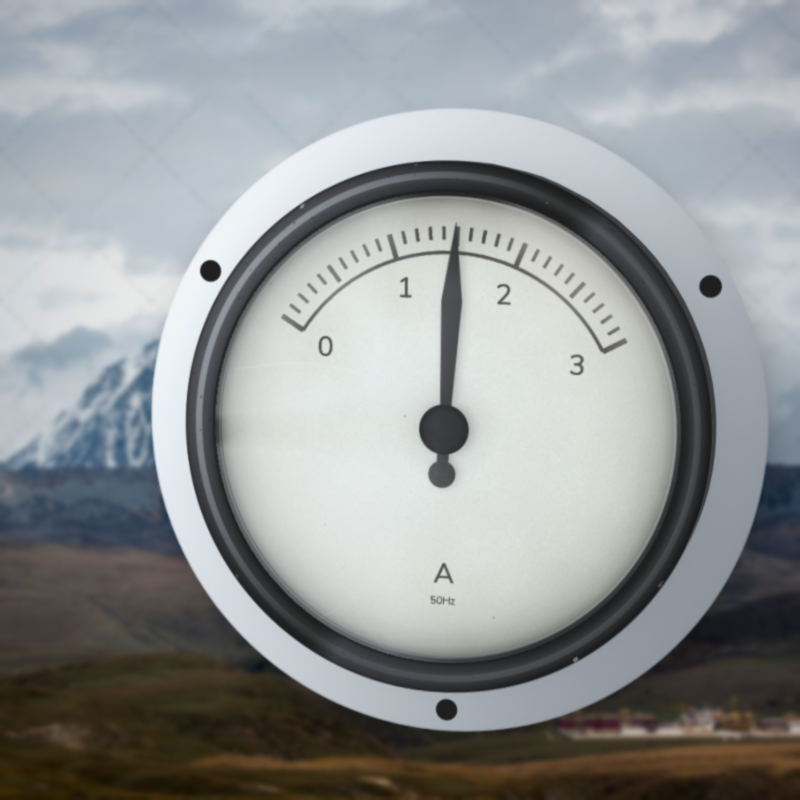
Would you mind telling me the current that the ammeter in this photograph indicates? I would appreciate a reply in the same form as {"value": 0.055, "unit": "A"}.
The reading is {"value": 1.5, "unit": "A"}
